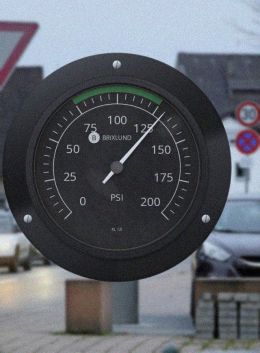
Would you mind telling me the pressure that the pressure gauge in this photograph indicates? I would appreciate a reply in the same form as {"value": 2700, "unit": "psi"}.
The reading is {"value": 130, "unit": "psi"}
